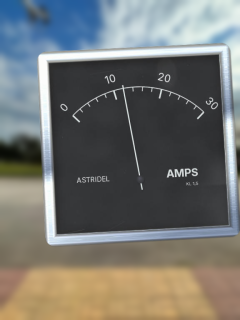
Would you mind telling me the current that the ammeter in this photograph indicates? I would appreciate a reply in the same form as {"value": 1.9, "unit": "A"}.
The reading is {"value": 12, "unit": "A"}
